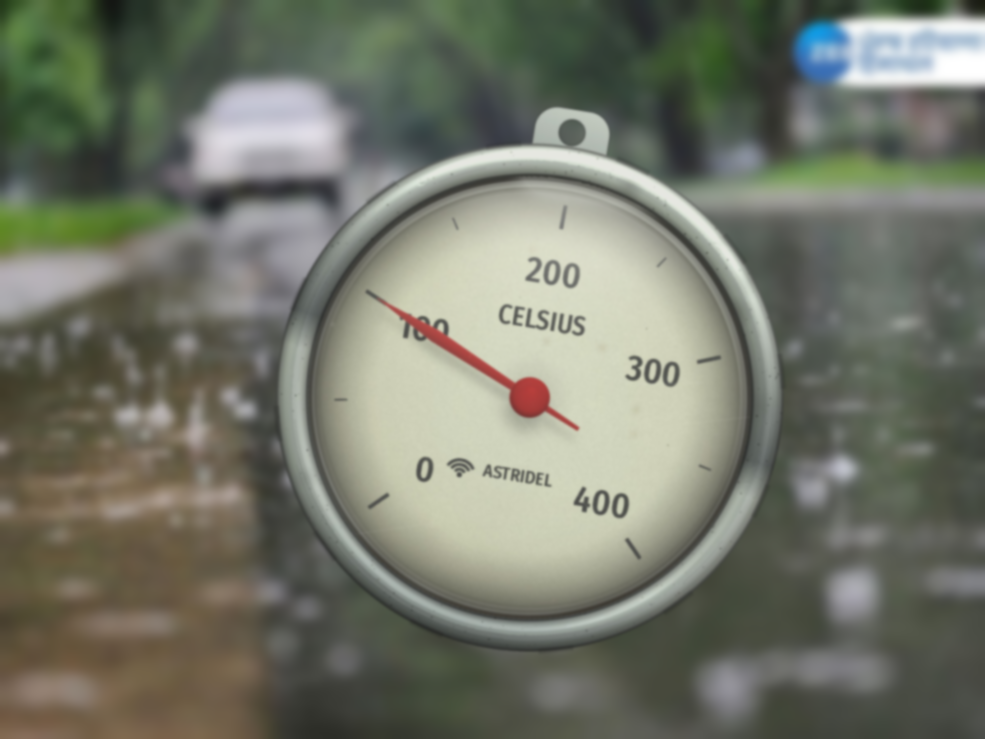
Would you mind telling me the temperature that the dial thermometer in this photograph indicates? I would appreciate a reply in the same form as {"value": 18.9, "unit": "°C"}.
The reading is {"value": 100, "unit": "°C"}
